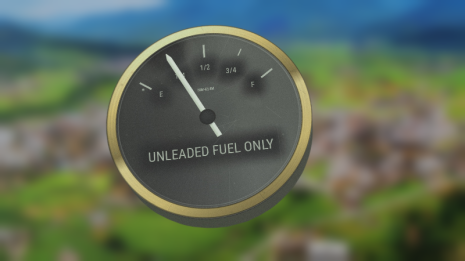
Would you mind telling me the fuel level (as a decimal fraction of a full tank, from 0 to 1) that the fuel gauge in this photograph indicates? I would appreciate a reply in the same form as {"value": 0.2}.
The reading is {"value": 0.25}
